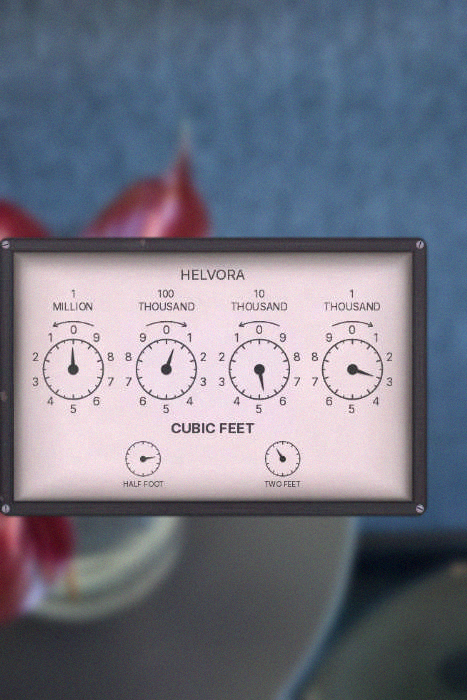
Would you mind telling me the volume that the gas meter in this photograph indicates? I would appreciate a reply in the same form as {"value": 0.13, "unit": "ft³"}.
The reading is {"value": 5300, "unit": "ft³"}
